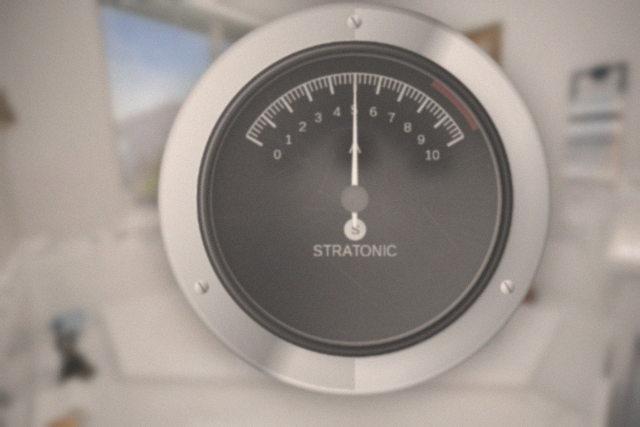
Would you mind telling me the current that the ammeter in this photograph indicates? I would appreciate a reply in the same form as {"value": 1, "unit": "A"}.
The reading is {"value": 5, "unit": "A"}
